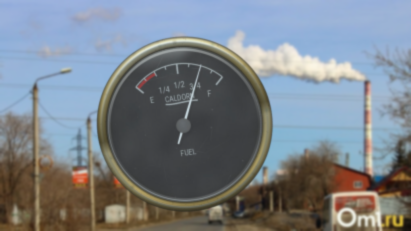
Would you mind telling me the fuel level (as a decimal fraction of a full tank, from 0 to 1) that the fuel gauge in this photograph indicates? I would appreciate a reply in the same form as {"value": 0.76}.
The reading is {"value": 0.75}
